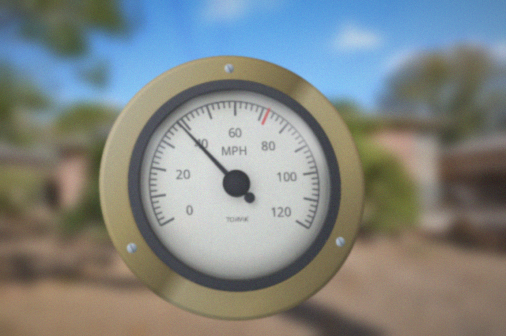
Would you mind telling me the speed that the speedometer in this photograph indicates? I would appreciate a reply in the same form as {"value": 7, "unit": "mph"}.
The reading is {"value": 38, "unit": "mph"}
